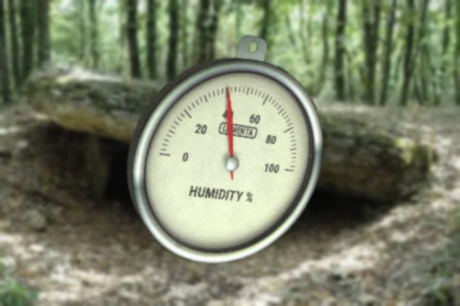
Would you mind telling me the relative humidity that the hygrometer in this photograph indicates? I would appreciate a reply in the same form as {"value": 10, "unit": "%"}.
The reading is {"value": 40, "unit": "%"}
